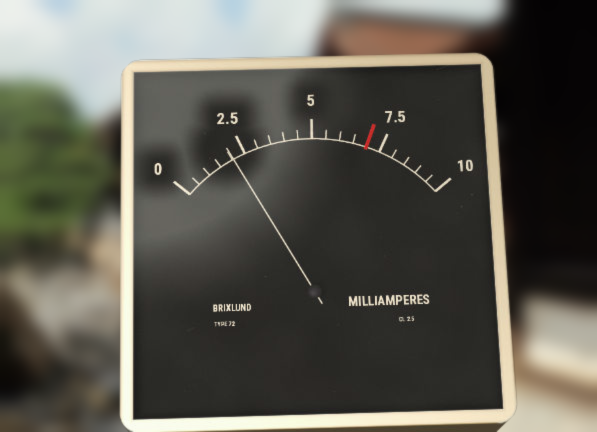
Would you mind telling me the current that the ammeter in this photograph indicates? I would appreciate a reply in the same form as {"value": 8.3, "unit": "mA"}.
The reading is {"value": 2, "unit": "mA"}
